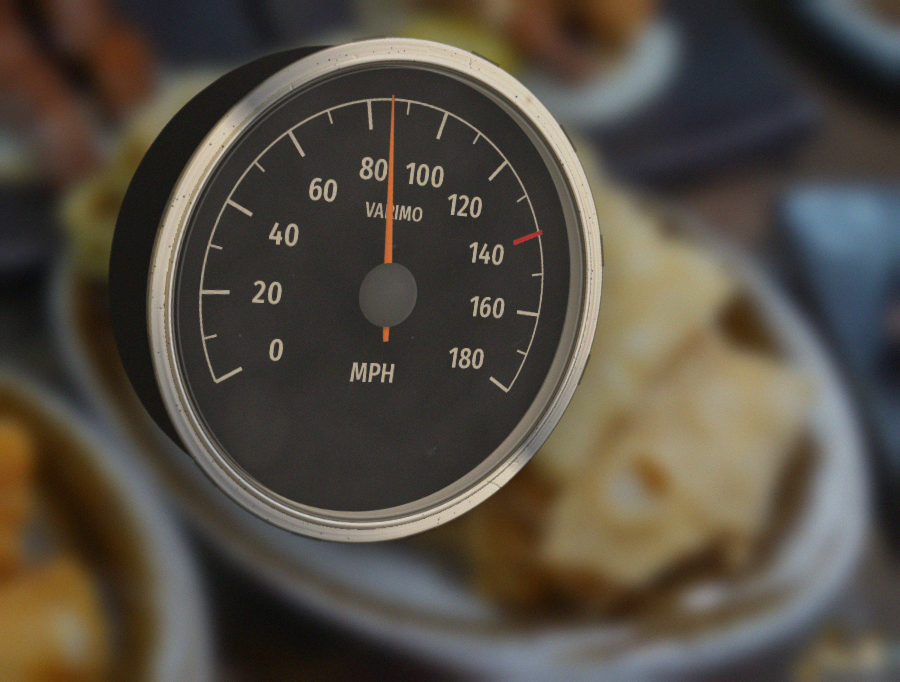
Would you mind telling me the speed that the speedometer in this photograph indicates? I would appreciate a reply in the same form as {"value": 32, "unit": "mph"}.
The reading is {"value": 85, "unit": "mph"}
